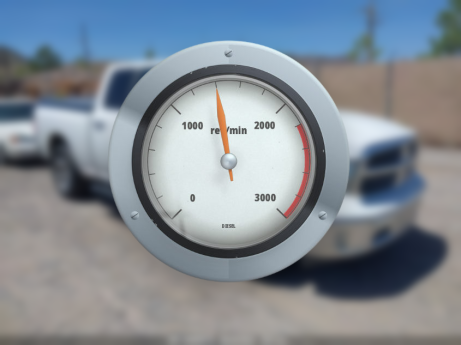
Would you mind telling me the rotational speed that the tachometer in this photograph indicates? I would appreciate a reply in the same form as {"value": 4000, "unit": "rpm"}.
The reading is {"value": 1400, "unit": "rpm"}
